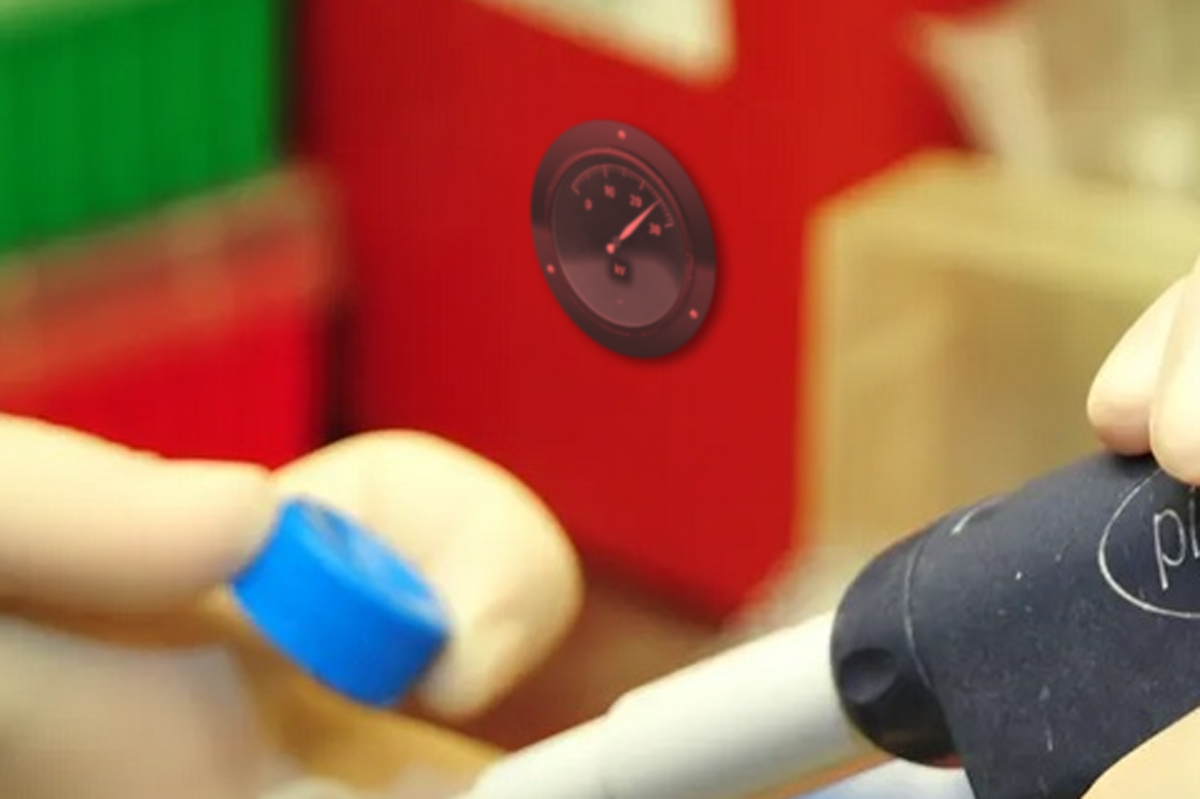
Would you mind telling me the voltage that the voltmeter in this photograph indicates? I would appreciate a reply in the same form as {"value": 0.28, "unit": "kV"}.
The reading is {"value": 25, "unit": "kV"}
